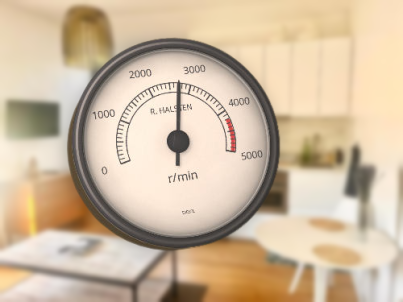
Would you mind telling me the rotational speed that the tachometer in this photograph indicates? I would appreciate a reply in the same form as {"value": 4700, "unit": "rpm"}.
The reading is {"value": 2700, "unit": "rpm"}
